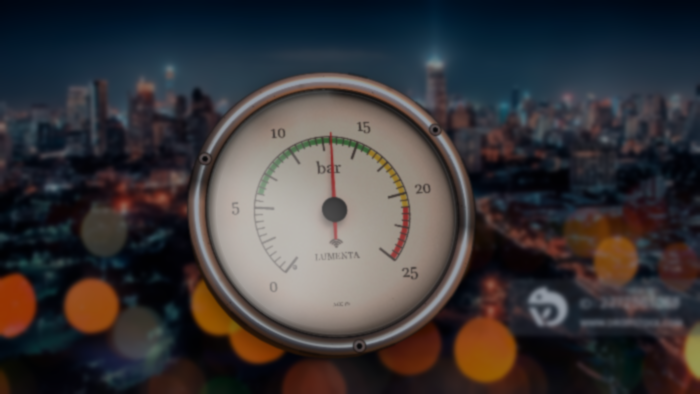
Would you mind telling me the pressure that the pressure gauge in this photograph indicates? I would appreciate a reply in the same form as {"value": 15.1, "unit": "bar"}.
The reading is {"value": 13, "unit": "bar"}
